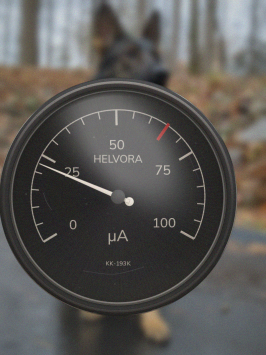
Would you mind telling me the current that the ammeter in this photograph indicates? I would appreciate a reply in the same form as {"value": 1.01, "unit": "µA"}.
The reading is {"value": 22.5, "unit": "µA"}
